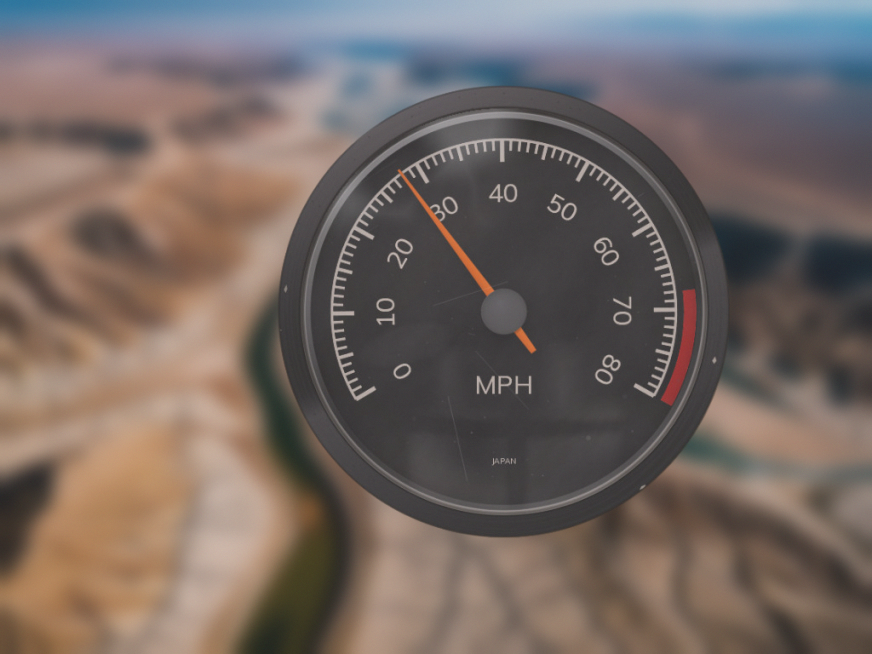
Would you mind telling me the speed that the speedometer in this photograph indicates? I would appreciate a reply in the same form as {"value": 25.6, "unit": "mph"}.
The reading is {"value": 28, "unit": "mph"}
